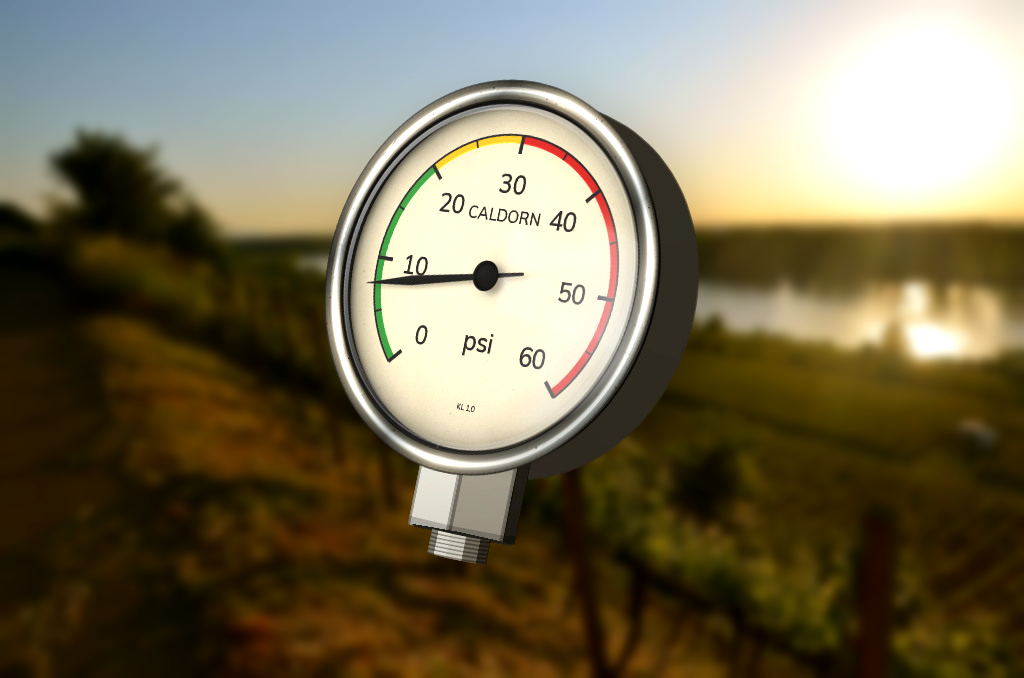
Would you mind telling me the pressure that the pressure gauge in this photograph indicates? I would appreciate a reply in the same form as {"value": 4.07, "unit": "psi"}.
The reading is {"value": 7.5, "unit": "psi"}
